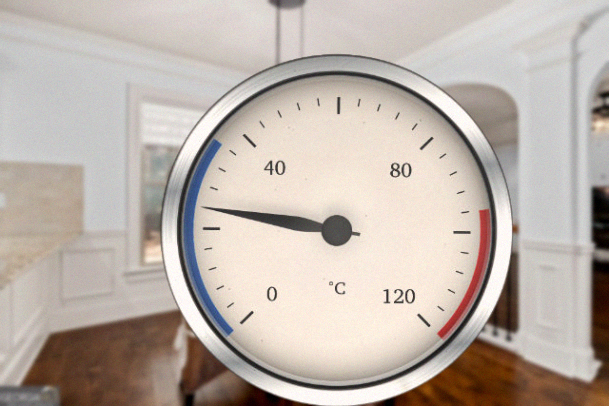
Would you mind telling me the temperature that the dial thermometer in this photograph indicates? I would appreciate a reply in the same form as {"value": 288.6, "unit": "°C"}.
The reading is {"value": 24, "unit": "°C"}
